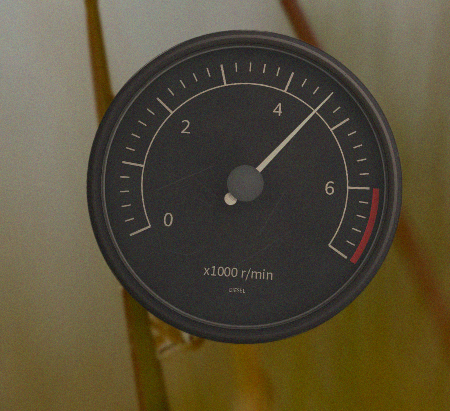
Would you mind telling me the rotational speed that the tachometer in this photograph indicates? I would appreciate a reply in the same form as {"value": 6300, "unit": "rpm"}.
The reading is {"value": 4600, "unit": "rpm"}
